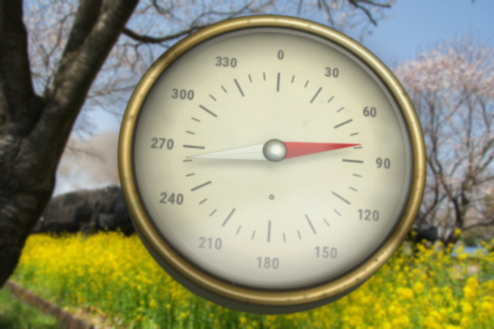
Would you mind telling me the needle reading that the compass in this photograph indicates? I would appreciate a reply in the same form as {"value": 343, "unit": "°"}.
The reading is {"value": 80, "unit": "°"}
